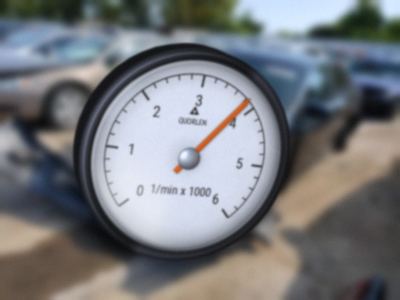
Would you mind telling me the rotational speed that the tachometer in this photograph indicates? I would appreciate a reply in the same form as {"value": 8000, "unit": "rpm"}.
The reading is {"value": 3800, "unit": "rpm"}
